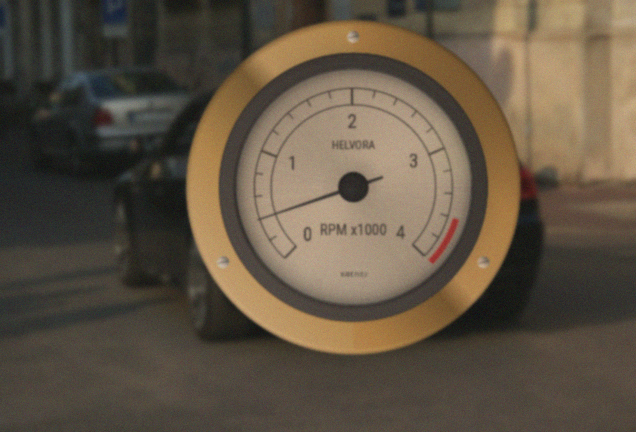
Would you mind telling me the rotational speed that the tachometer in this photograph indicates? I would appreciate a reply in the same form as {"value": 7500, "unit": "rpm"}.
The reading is {"value": 400, "unit": "rpm"}
